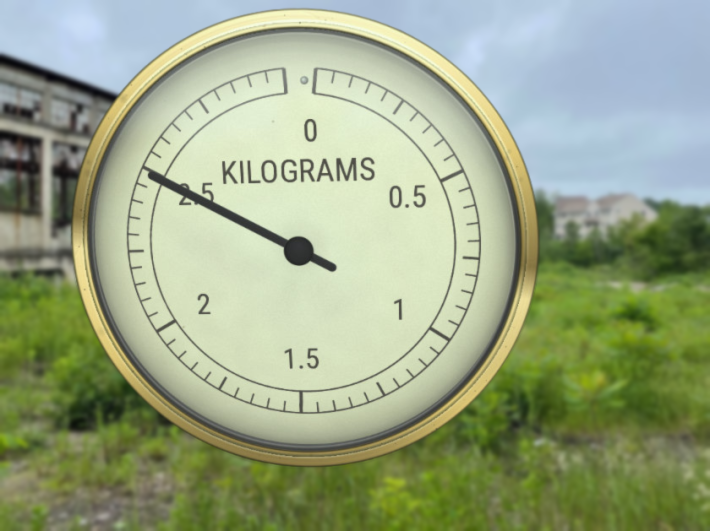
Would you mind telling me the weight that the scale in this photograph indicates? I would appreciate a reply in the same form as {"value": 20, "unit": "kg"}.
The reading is {"value": 2.5, "unit": "kg"}
